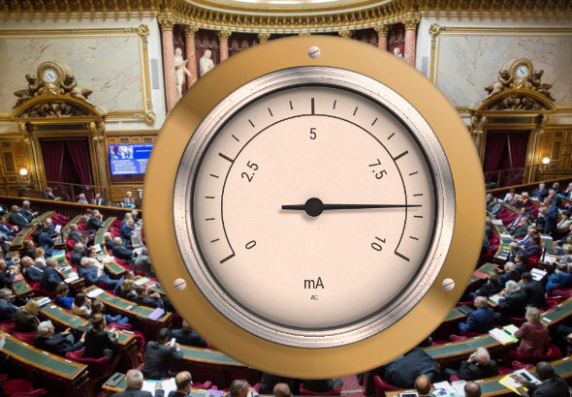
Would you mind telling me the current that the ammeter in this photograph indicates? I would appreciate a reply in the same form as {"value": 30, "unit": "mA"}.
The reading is {"value": 8.75, "unit": "mA"}
